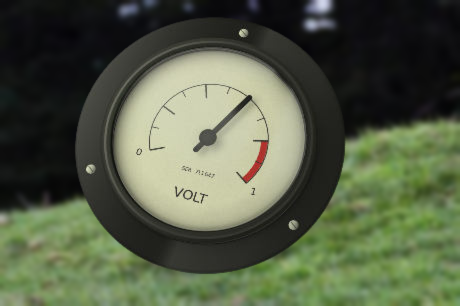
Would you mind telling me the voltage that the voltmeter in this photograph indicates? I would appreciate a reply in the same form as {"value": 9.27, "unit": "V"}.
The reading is {"value": 0.6, "unit": "V"}
